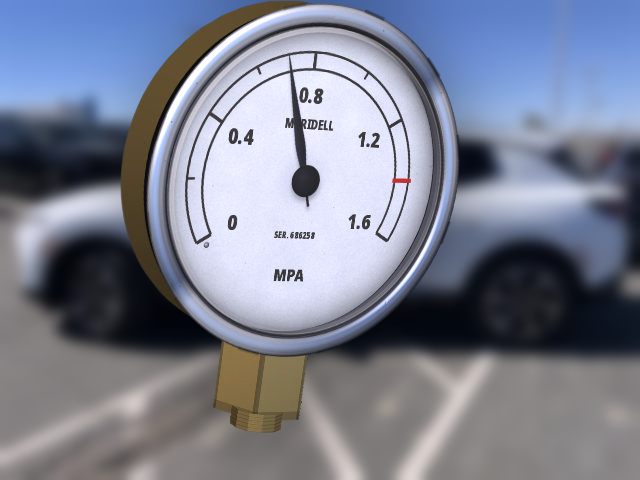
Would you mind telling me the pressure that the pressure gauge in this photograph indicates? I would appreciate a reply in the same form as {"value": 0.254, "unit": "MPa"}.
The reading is {"value": 0.7, "unit": "MPa"}
